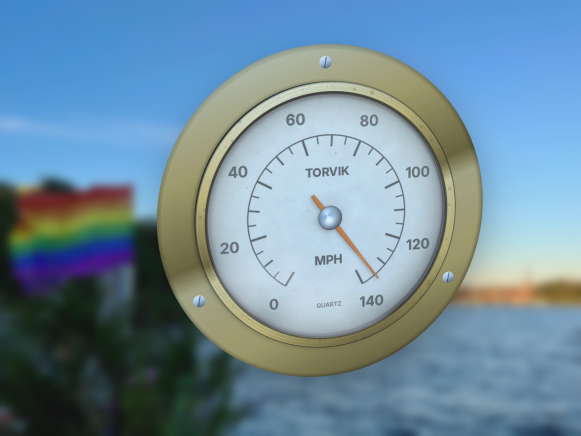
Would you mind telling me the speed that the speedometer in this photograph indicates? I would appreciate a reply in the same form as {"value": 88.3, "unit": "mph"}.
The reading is {"value": 135, "unit": "mph"}
